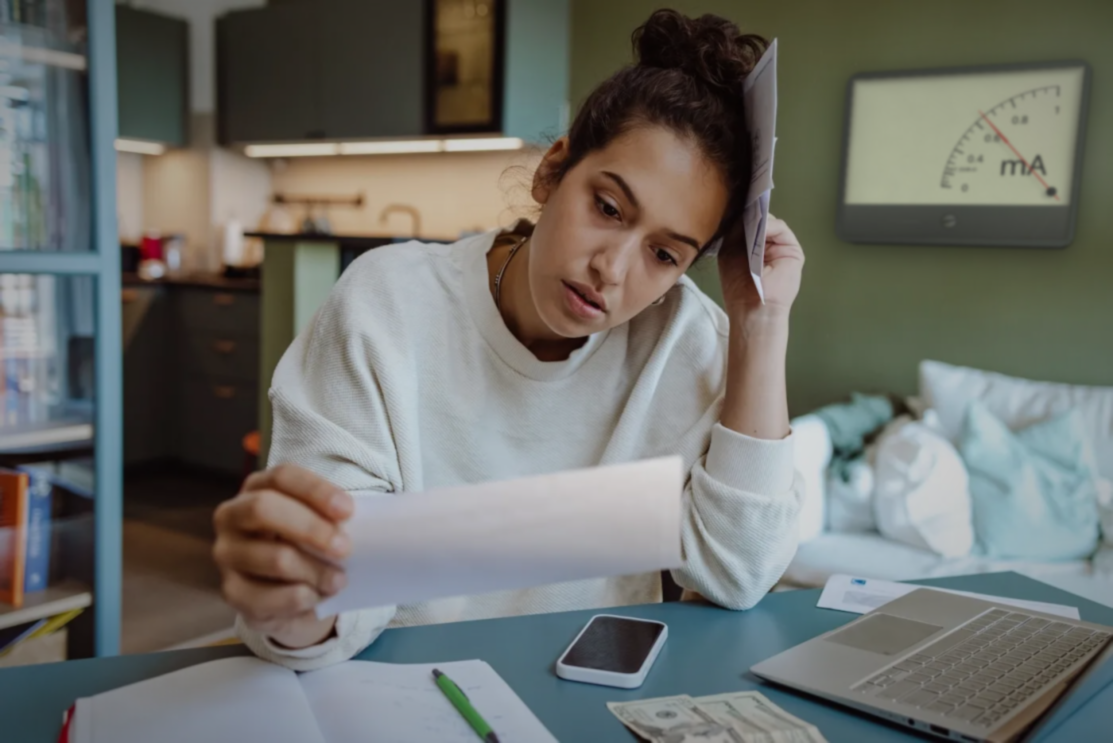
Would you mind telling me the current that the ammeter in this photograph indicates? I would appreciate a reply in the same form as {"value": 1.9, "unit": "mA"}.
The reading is {"value": 0.65, "unit": "mA"}
